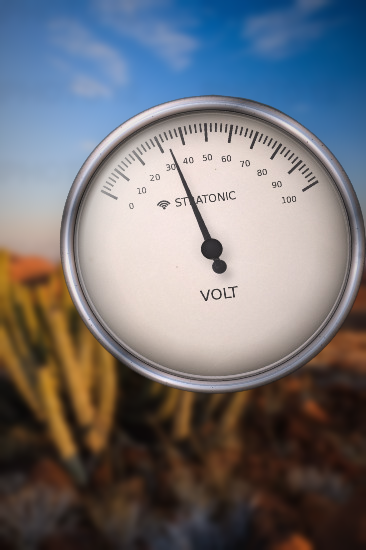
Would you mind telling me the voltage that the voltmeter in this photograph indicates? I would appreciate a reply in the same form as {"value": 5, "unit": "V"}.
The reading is {"value": 34, "unit": "V"}
